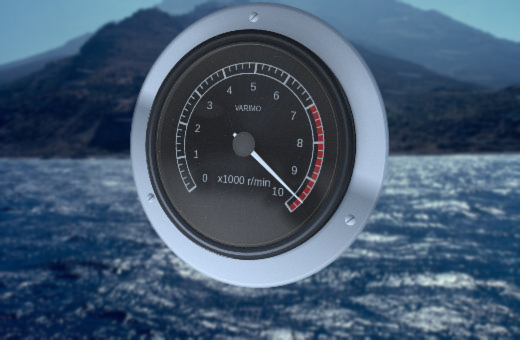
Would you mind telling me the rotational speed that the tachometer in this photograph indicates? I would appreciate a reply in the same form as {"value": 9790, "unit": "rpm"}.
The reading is {"value": 9600, "unit": "rpm"}
